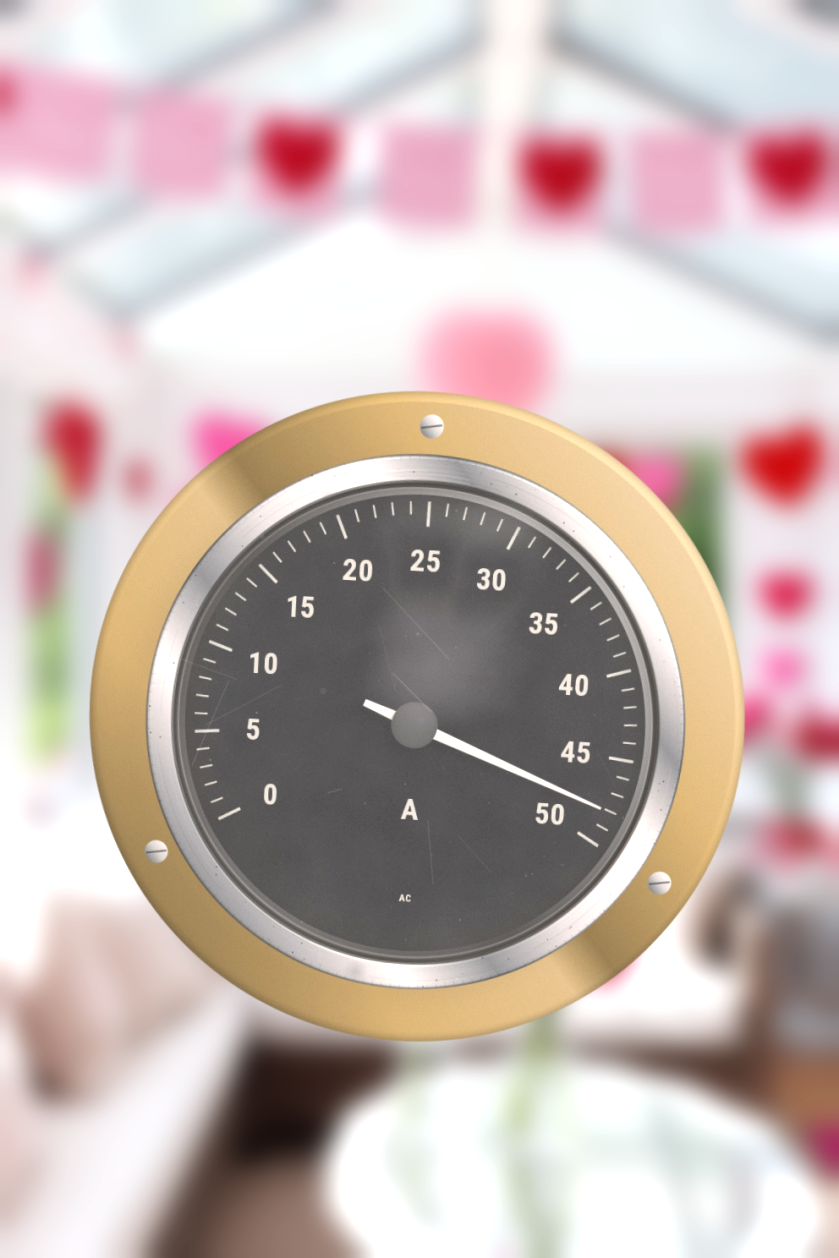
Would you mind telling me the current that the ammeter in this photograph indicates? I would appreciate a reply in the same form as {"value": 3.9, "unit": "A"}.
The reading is {"value": 48, "unit": "A"}
